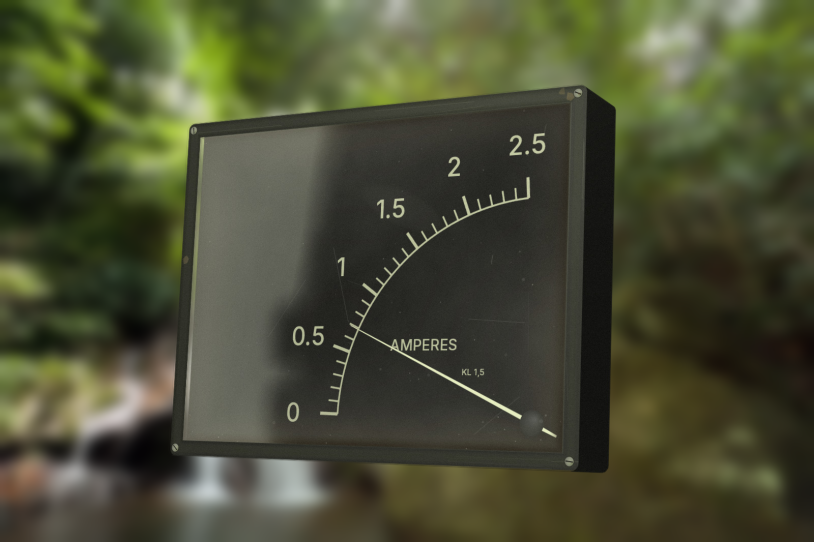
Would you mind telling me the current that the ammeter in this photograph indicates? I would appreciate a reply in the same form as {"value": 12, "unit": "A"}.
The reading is {"value": 0.7, "unit": "A"}
